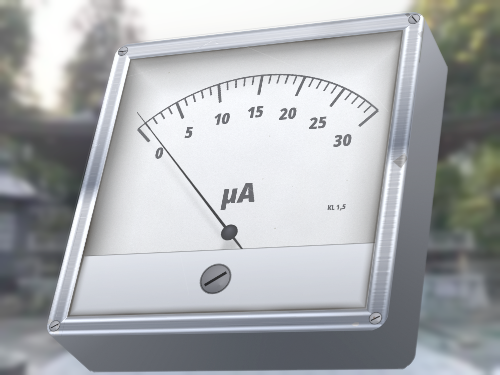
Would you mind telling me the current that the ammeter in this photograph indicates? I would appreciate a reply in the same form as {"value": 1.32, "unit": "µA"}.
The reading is {"value": 1, "unit": "µA"}
